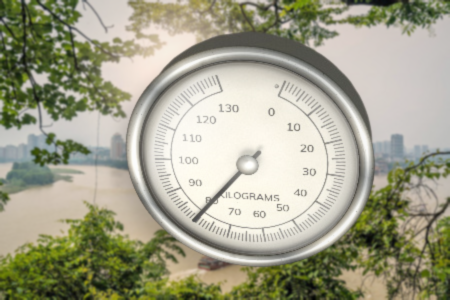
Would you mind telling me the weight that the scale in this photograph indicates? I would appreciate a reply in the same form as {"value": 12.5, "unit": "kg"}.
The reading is {"value": 80, "unit": "kg"}
